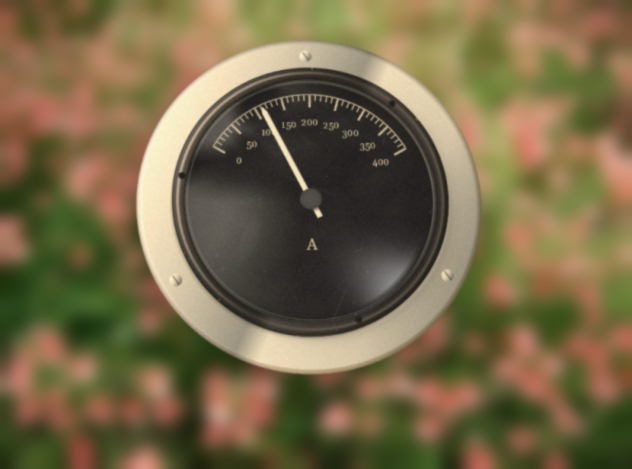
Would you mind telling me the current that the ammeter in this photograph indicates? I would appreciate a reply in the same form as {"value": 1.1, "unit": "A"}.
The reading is {"value": 110, "unit": "A"}
